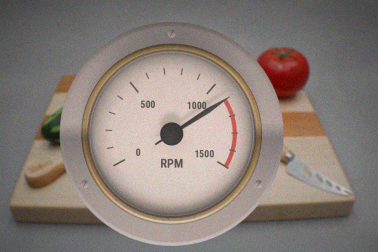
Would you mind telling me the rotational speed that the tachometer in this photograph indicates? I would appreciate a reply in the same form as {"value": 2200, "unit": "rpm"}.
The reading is {"value": 1100, "unit": "rpm"}
